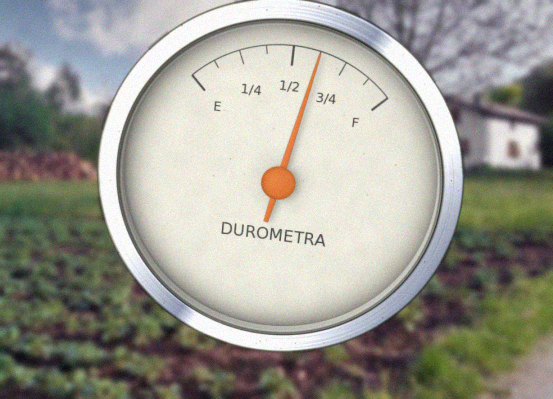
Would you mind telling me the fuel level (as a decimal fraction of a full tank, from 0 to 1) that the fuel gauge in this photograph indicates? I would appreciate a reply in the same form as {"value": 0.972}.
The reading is {"value": 0.625}
